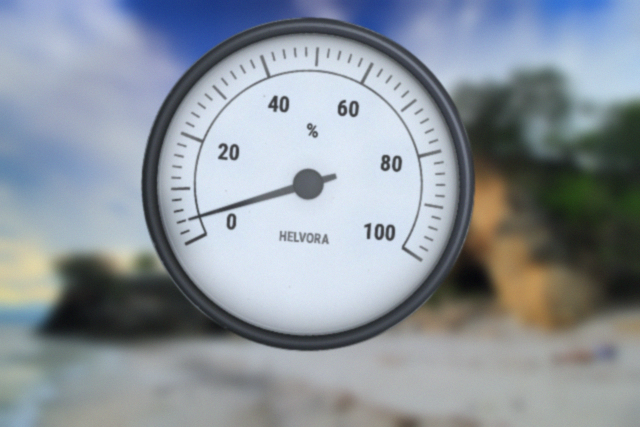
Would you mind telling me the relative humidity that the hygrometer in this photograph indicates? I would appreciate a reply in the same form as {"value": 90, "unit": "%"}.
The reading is {"value": 4, "unit": "%"}
